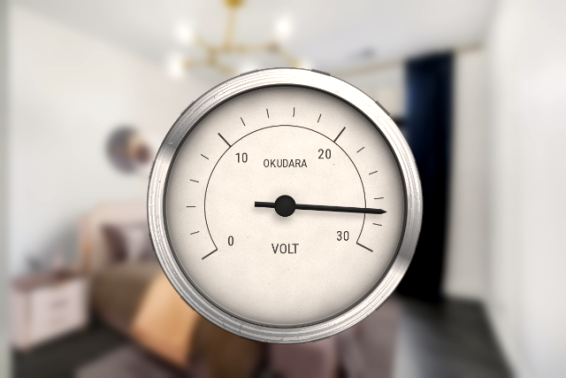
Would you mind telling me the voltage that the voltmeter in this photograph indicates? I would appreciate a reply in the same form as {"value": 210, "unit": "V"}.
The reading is {"value": 27, "unit": "V"}
